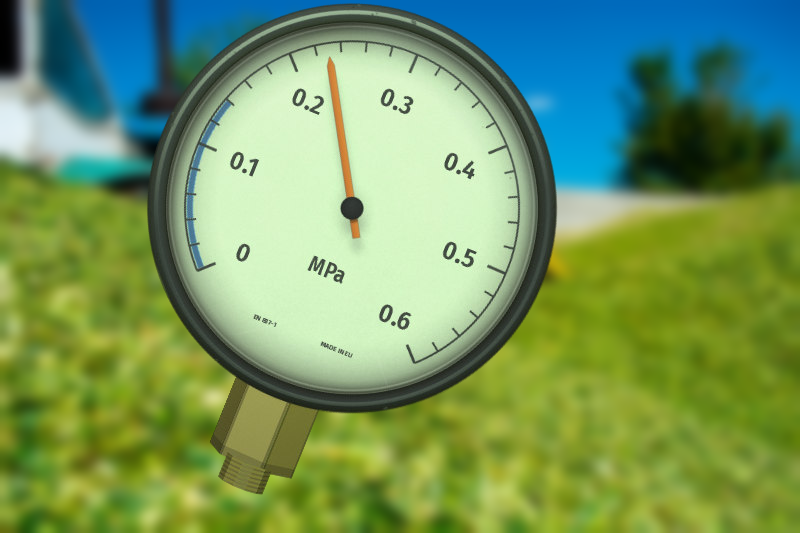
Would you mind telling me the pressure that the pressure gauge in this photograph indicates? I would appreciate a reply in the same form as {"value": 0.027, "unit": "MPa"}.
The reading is {"value": 0.23, "unit": "MPa"}
